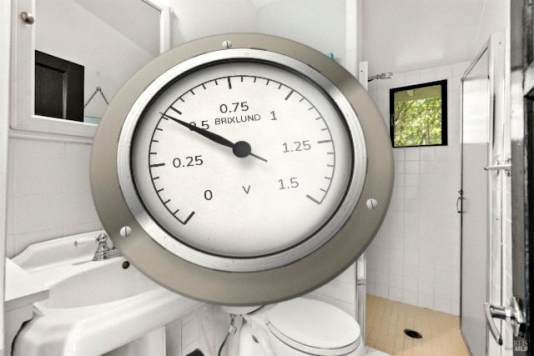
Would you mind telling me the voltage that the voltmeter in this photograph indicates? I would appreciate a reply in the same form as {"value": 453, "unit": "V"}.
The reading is {"value": 0.45, "unit": "V"}
